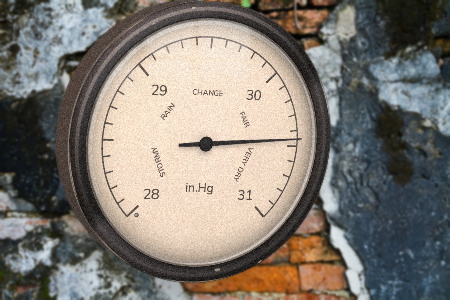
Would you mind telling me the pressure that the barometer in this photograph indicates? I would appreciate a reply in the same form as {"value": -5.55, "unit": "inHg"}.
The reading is {"value": 30.45, "unit": "inHg"}
